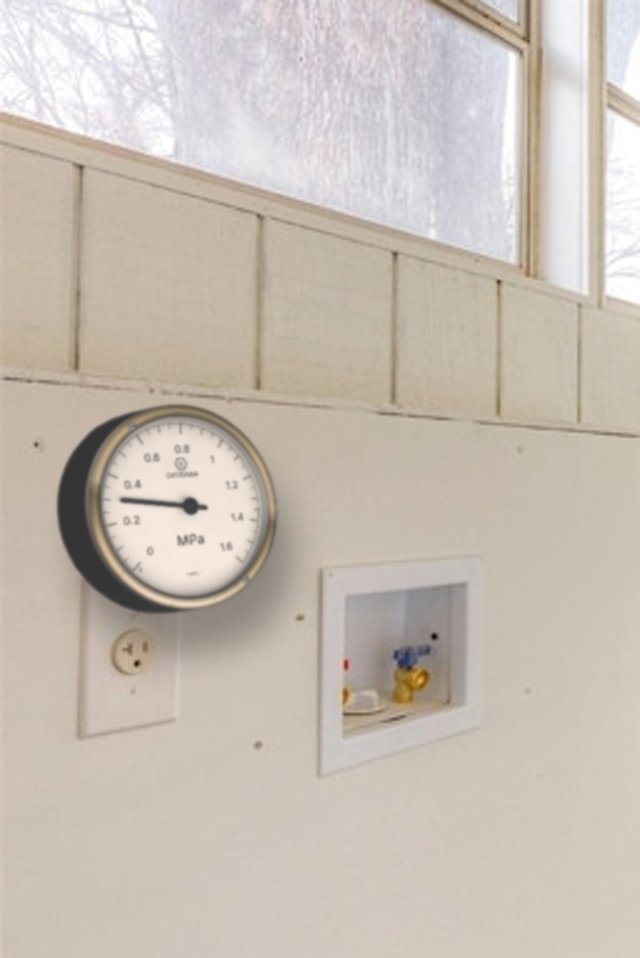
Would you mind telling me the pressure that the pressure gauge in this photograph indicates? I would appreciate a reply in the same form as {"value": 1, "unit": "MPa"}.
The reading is {"value": 0.3, "unit": "MPa"}
